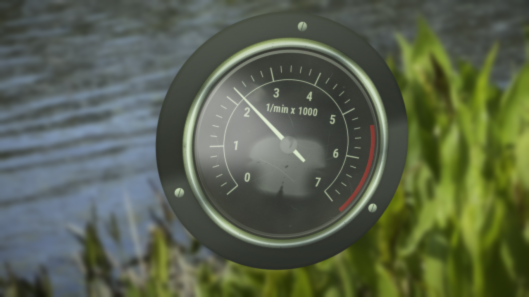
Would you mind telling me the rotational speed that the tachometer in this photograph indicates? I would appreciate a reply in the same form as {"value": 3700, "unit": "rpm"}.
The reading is {"value": 2200, "unit": "rpm"}
